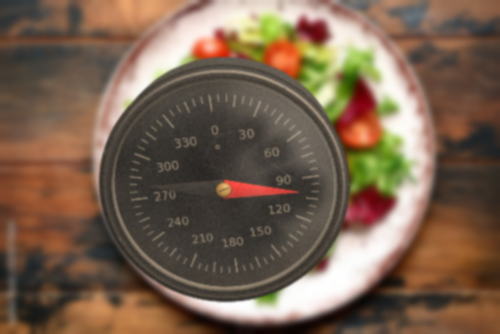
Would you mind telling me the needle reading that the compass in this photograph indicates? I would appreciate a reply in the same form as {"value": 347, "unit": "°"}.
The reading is {"value": 100, "unit": "°"}
